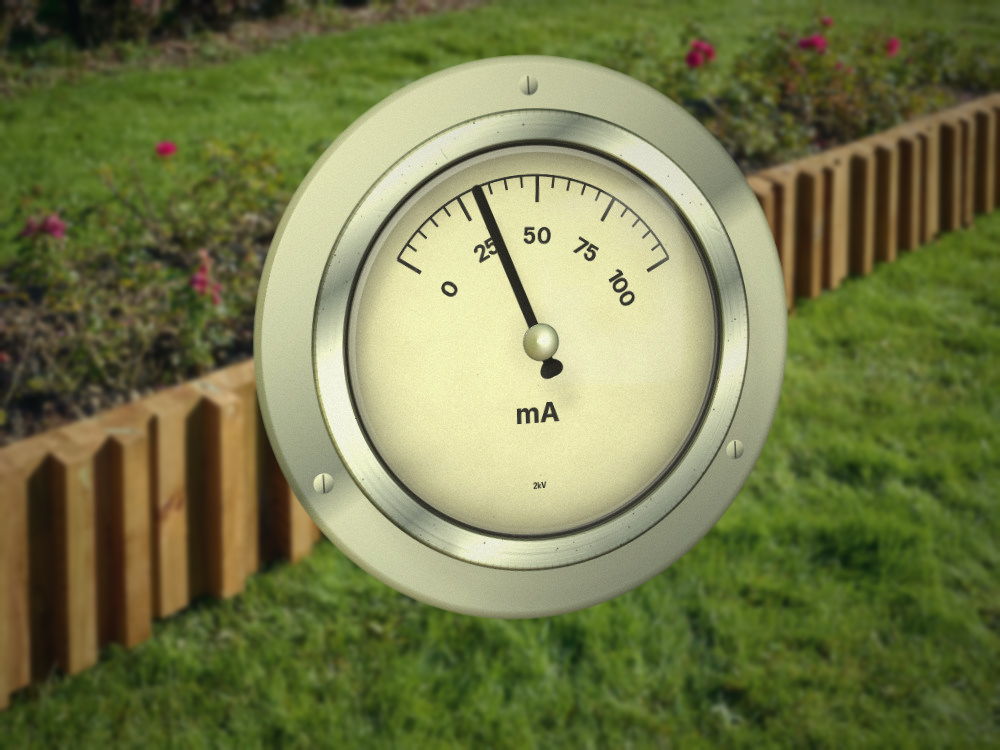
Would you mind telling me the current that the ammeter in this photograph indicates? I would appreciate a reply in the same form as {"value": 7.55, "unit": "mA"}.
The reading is {"value": 30, "unit": "mA"}
